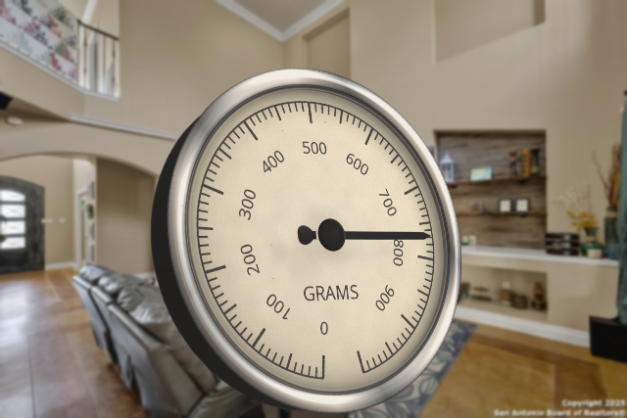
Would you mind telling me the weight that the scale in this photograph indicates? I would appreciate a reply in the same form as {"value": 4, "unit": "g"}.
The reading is {"value": 770, "unit": "g"}
